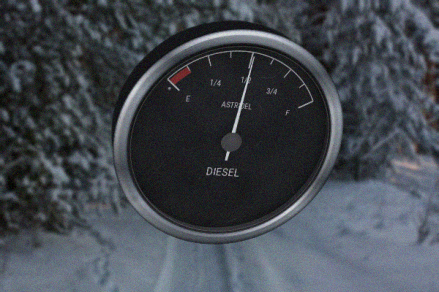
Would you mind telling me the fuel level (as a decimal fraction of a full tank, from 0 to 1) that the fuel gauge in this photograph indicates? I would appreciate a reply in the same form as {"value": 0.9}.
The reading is {"value": 0.5}
